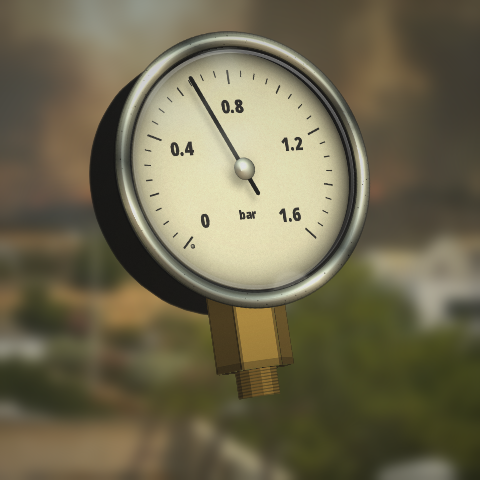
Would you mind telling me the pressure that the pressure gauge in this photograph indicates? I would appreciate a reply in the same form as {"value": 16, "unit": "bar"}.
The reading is {"value": 0.65, "unit": "bar"}
